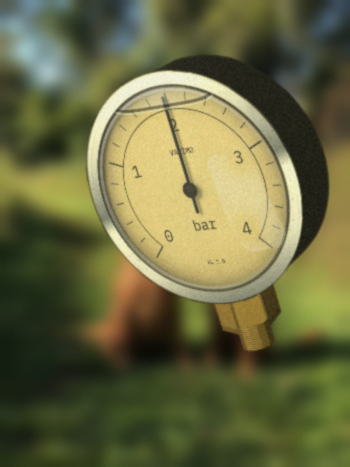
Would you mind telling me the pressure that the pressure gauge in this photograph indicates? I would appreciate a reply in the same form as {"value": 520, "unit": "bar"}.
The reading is {"value": 2, "unit": "bar"}
